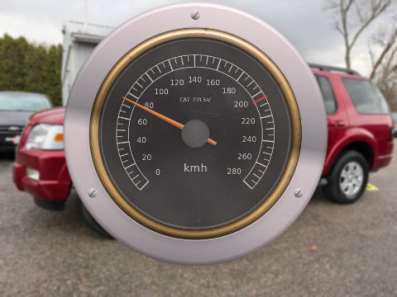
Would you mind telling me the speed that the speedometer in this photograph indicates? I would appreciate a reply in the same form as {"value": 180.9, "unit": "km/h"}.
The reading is {"value": 75, "unit": "km/h"}
